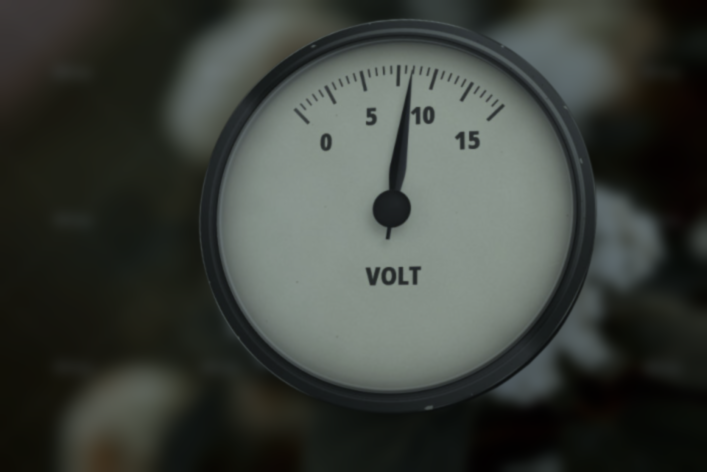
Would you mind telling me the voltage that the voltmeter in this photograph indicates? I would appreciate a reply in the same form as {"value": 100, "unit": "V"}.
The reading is {"value": 8.5, "unit": "V"}
